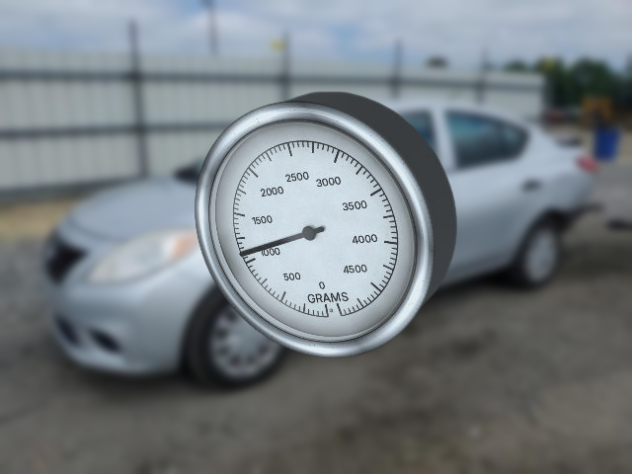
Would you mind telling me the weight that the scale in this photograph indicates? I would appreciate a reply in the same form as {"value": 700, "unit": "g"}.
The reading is {"value": 1100, "unit": "g"}
